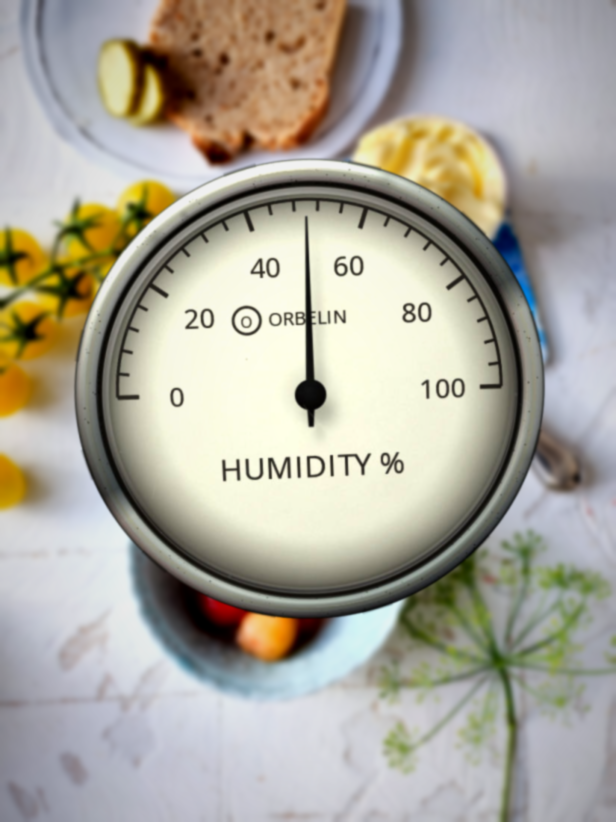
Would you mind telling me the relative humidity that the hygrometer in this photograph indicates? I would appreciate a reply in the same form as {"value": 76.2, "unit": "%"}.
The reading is {"value": 50, "unit": "%"}
